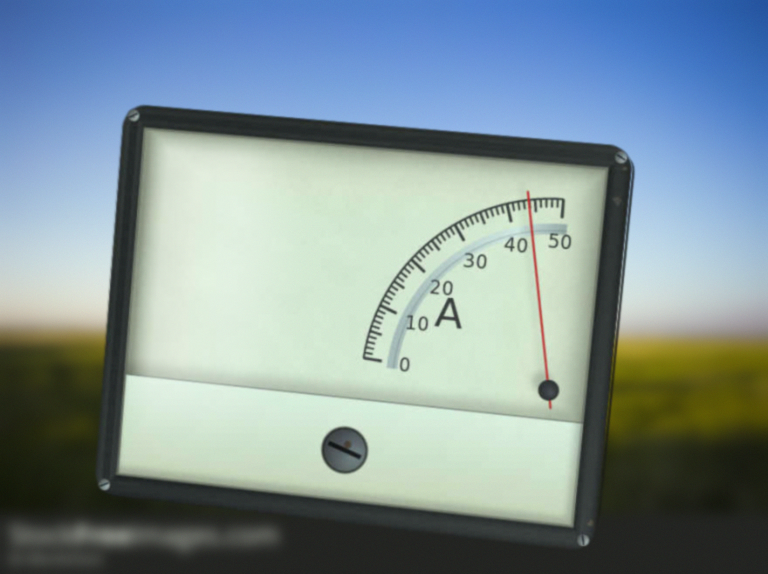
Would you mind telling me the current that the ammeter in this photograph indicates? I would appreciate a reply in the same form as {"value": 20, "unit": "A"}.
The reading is {"value": 44, "unit": "A"}
